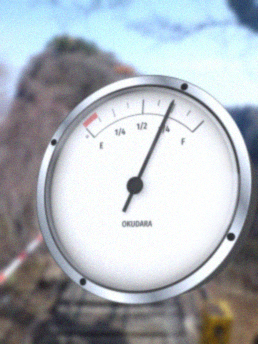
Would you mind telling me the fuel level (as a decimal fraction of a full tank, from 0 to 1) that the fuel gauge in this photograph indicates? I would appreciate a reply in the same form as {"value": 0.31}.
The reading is {"value": 0.75}
